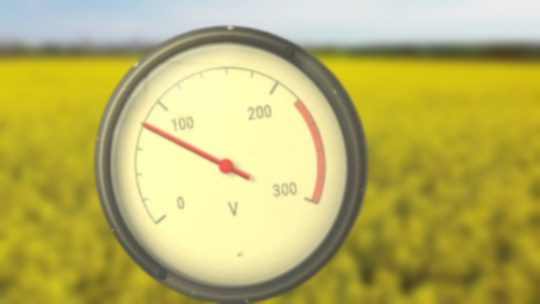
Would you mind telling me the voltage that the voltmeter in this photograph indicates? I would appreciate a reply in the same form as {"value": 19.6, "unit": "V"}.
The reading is {"value": 80, "unit": "V"}
